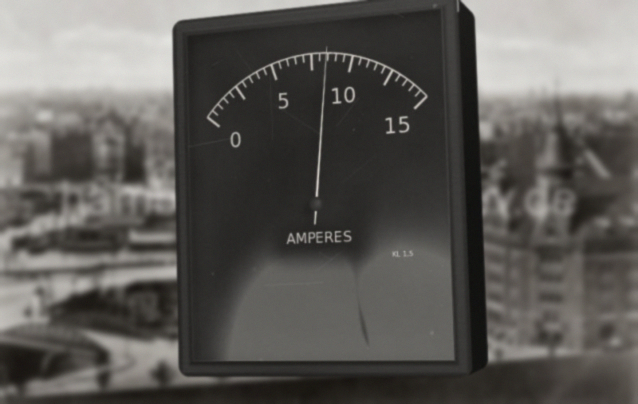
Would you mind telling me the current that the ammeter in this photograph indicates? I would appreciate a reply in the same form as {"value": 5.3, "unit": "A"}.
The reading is {"value": 8.5, "unit": "A"}
